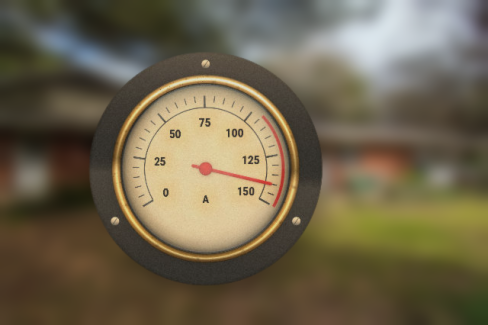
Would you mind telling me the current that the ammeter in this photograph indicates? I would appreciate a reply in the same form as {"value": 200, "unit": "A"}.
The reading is {"value": 140, "unit": "A"}
